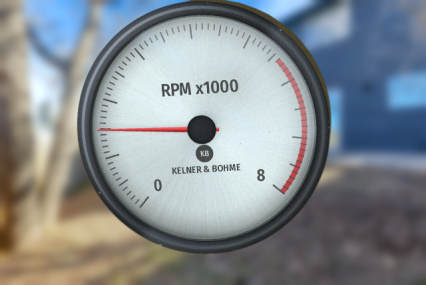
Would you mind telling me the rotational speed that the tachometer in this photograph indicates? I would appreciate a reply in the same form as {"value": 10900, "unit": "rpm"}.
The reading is {"value": 1500, "unit": "rpm"}
